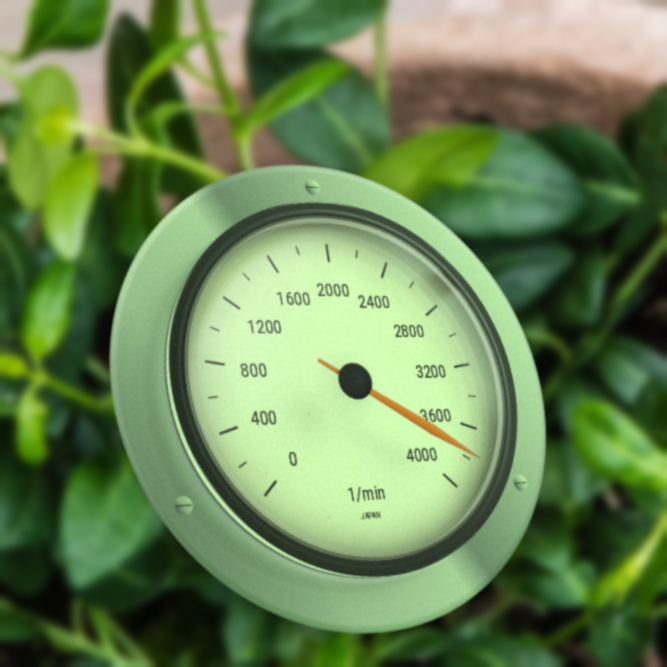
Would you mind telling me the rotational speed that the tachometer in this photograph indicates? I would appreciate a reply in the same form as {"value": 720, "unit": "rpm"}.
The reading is {"value": 3800, "unit": "rpm"}
